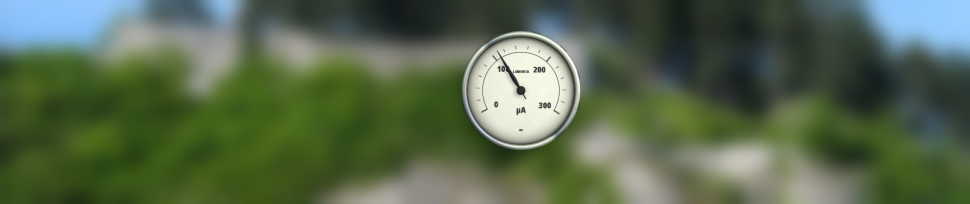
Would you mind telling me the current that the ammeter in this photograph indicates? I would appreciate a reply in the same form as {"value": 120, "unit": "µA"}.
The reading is {"value": 110, "unit": "µA"}
